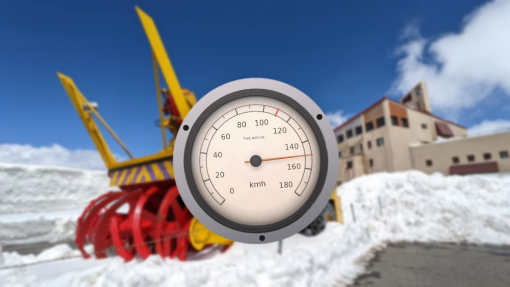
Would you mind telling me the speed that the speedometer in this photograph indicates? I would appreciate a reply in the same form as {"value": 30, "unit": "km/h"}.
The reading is {"value": 150, "unit": "km/h"}
